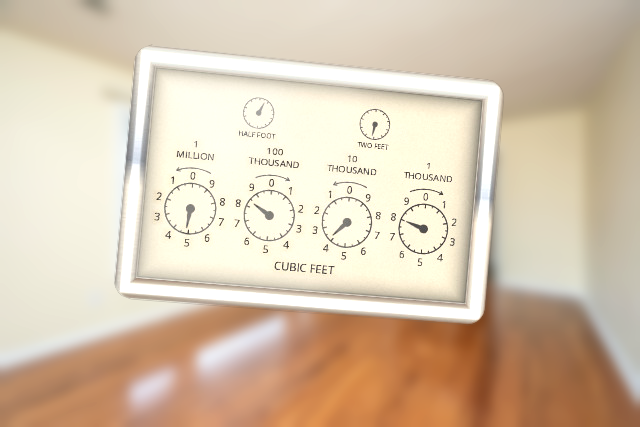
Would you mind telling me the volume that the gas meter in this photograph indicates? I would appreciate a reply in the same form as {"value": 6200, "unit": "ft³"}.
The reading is {"value": 483800, "unit": "ft³"}
